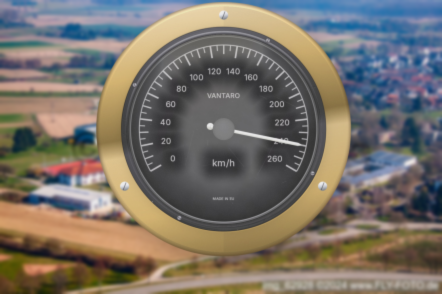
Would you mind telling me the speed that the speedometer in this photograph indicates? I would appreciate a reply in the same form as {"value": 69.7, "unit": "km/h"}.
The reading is {"value": 240, "unit": "km/h"}
